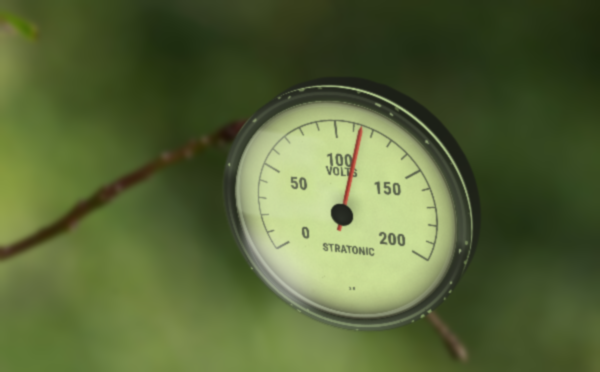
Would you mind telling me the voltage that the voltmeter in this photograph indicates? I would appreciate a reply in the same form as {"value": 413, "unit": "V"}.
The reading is {"value": 115, "unit": "V"}
